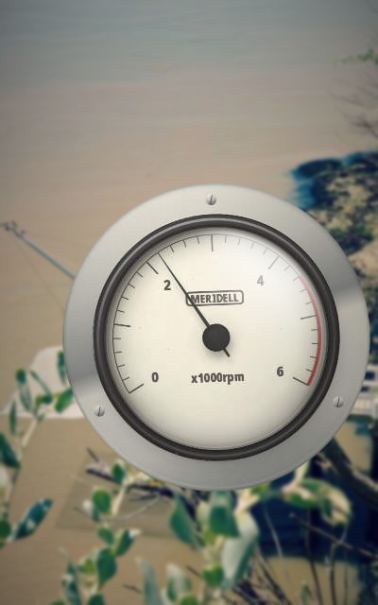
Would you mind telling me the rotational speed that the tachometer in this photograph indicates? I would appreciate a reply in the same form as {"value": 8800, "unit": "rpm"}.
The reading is {"value": 2200, "unit": "rpm"}
